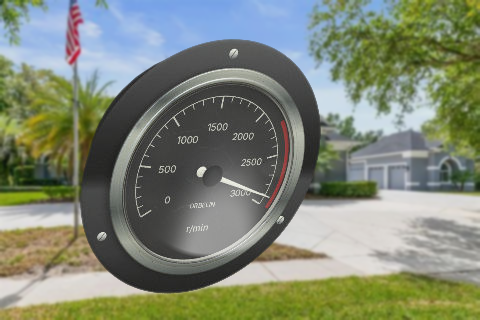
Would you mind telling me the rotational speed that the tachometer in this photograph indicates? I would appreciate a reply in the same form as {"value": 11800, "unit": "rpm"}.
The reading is {"value": 2900, "unit": "rpm"}
